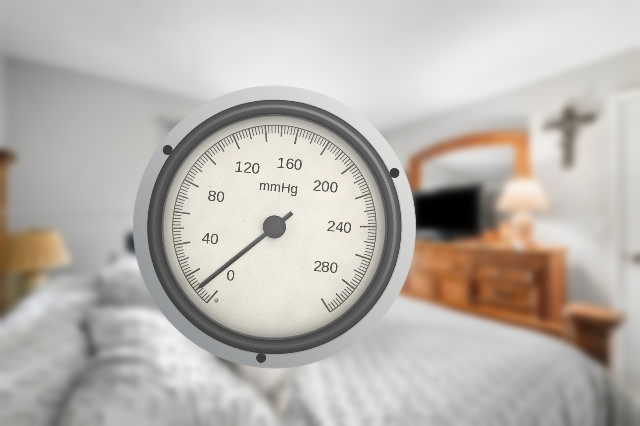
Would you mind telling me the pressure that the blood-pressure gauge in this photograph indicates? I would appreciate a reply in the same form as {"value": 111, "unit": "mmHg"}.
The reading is {"value": 10, "unit": "mmHg"}
